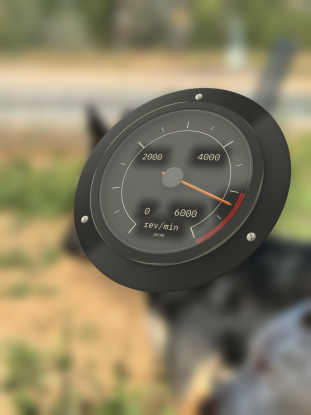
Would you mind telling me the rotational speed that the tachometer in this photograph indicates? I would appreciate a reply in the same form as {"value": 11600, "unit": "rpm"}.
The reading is {"value": 5250, "unit": "rpm"}
